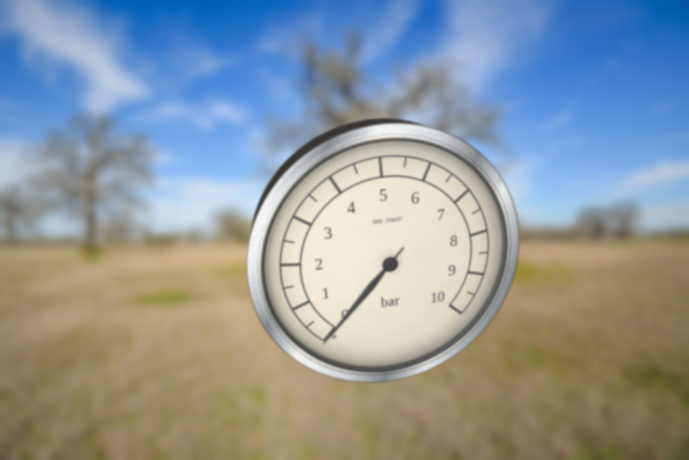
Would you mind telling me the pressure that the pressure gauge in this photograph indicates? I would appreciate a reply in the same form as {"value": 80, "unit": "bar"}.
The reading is {"value": 0, "unit": "bar"}
